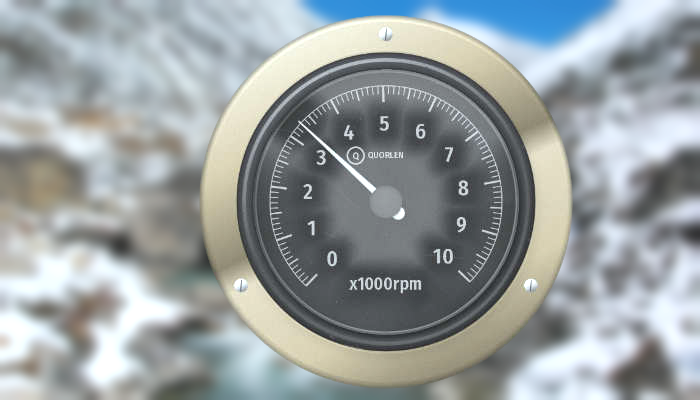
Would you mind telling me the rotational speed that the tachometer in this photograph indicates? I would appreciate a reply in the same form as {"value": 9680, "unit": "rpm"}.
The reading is {"value": 3300, "unit": "rpm"}
